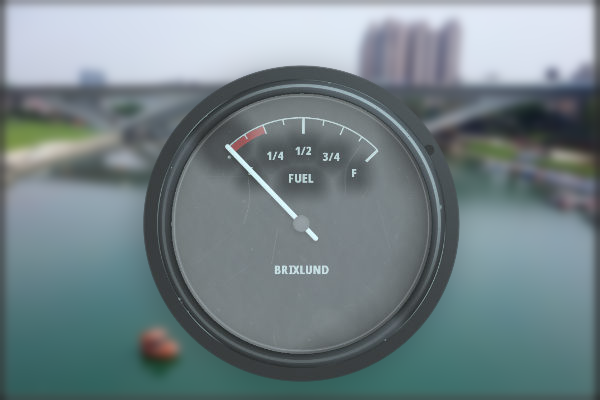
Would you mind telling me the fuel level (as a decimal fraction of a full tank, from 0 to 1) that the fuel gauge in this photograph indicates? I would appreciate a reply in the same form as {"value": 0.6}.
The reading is {"value": 0}
